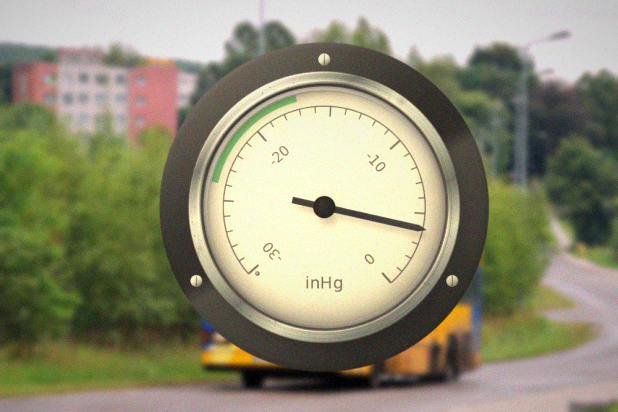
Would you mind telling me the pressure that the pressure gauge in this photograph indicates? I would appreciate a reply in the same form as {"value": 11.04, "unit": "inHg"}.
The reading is {"value": -4, "unit": "inHg"}
